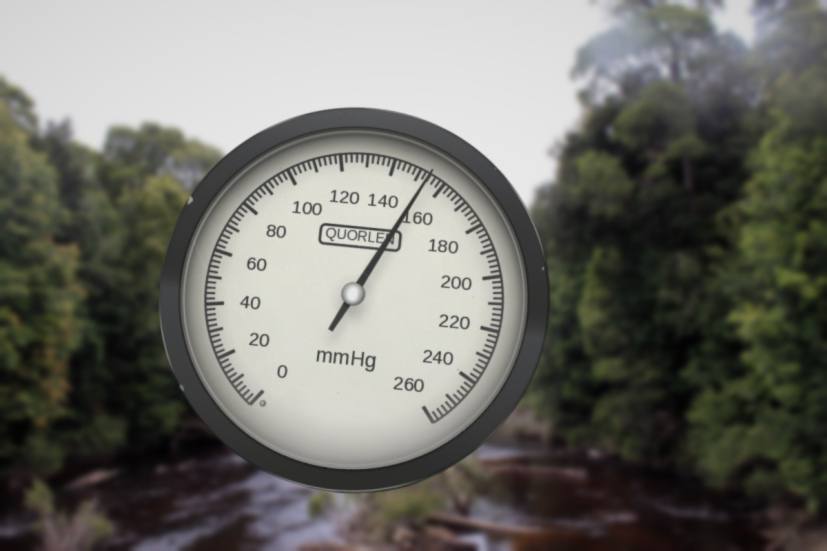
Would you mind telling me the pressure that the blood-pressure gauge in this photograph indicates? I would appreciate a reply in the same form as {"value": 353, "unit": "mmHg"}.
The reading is {"value": 154, "unit": "mmHg"}
